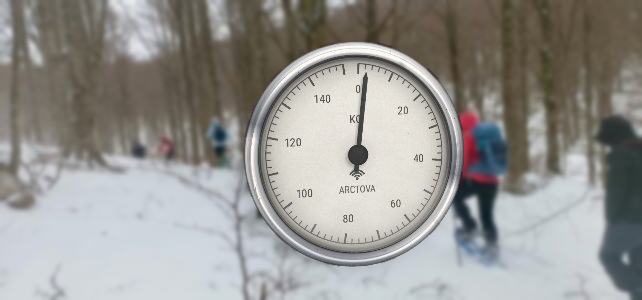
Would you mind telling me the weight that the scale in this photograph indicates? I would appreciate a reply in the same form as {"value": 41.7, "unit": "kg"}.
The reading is {"value": 2, "unit": "kg"}
